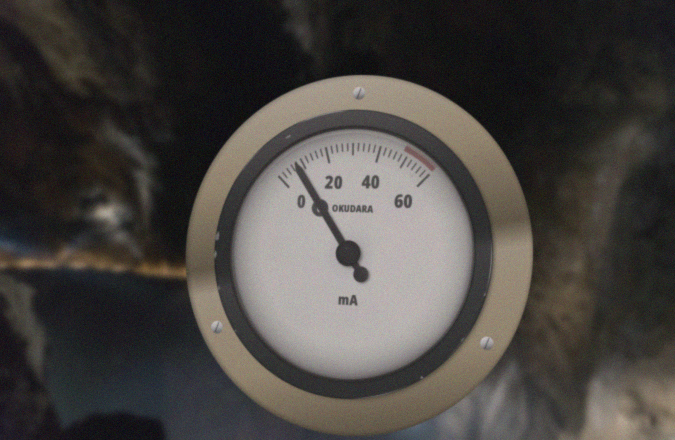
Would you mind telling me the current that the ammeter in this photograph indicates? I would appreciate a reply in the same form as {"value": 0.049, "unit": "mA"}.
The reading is {"value": 8, "unit": "mA"}
